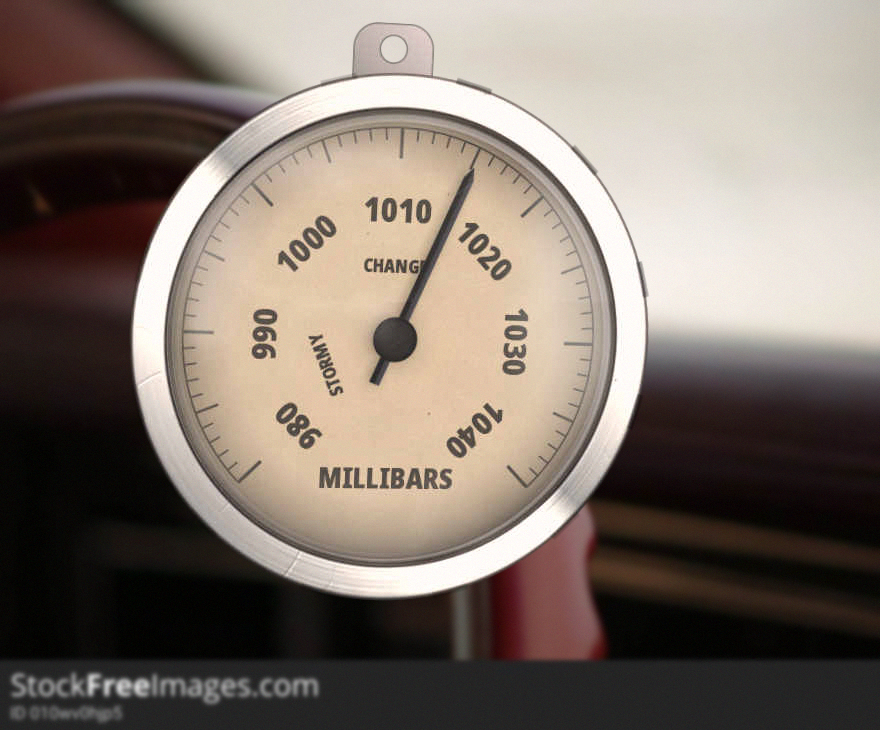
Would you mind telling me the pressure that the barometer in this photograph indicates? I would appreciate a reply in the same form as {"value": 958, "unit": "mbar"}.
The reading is {"value": 1015, "unit": "mbar"}
